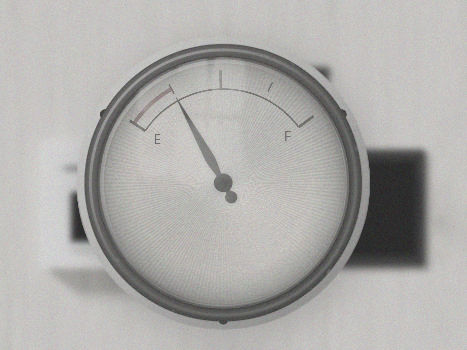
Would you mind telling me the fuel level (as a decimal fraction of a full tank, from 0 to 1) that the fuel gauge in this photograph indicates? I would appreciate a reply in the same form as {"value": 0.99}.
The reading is {"value": 0.25}
